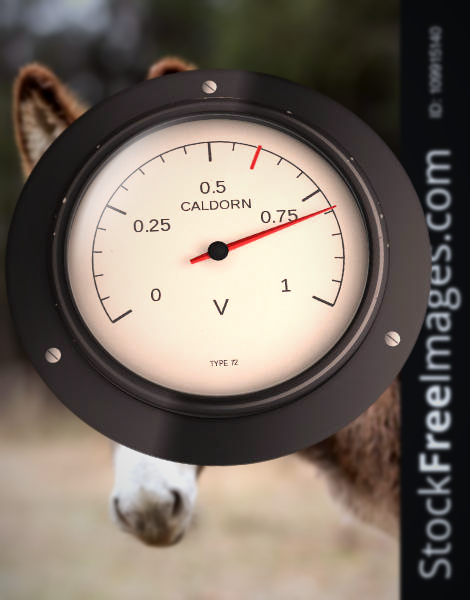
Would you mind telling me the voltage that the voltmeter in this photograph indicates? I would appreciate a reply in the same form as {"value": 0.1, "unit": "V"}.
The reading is {"value": 0.8, "unit": "V"}
